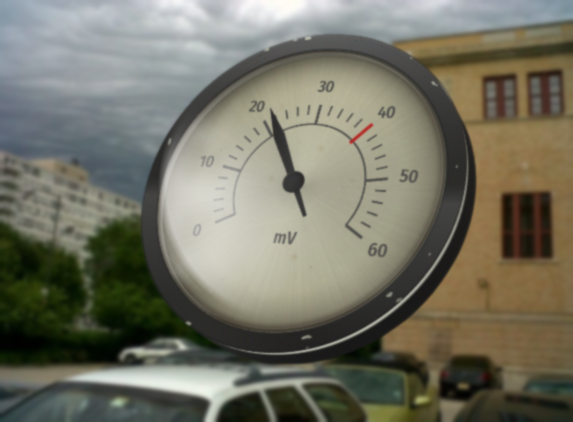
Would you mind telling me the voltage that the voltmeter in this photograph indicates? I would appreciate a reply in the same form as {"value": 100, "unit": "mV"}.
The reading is {"value": 22, "unit": "mV"}
